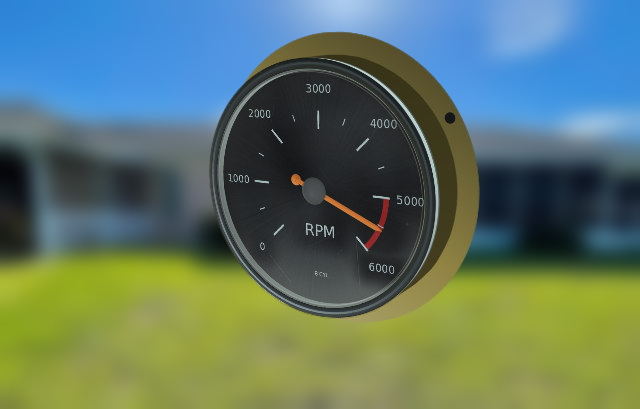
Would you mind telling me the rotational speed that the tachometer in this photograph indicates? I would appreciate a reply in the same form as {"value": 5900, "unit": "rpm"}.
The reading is {"value": 5500, "unit": "rpm"}
